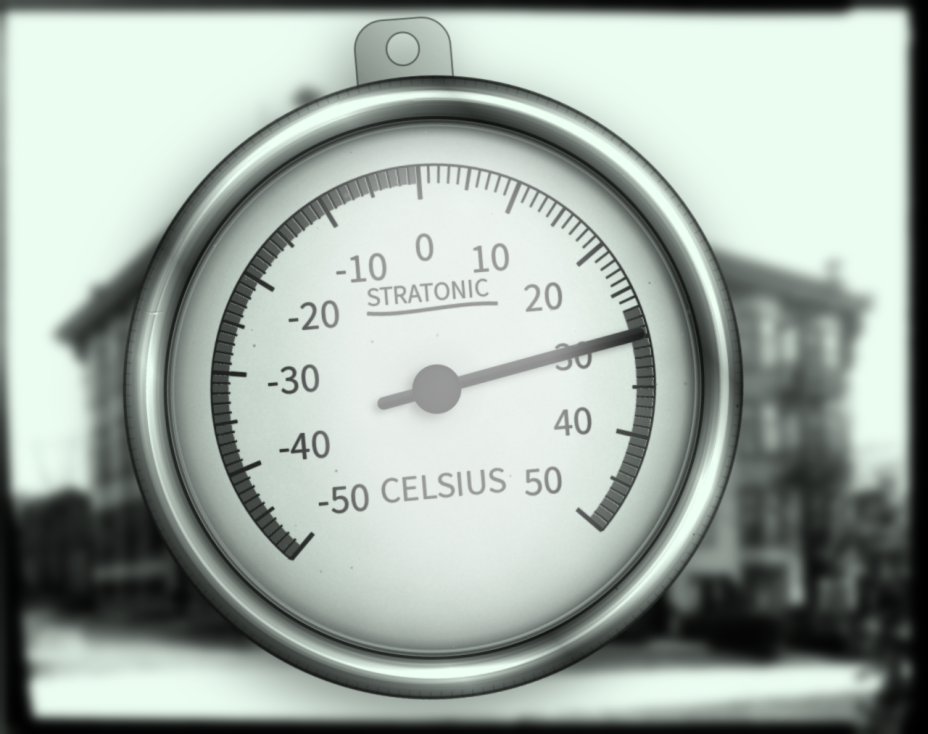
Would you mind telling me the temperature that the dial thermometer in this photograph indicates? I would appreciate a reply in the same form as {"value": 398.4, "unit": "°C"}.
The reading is {"value": 29.5, "unit": "°C"}
